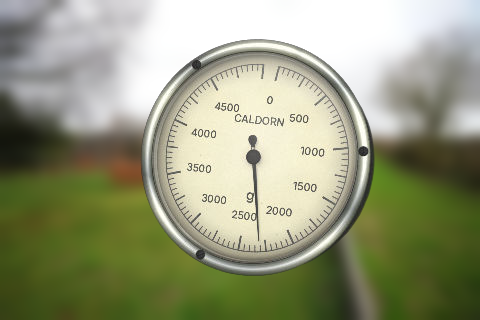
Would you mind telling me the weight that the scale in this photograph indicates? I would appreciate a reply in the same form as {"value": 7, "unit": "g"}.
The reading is {"value": 2300, "unit": "g"}
